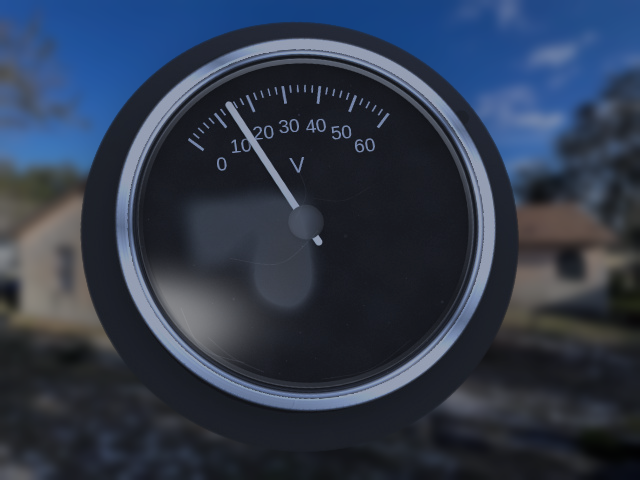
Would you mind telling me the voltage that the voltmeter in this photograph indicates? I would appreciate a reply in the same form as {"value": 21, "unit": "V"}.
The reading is {"value": 14, "unit": "V"}
